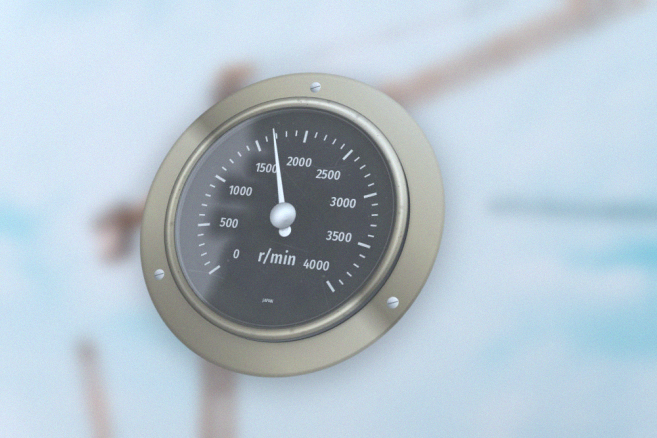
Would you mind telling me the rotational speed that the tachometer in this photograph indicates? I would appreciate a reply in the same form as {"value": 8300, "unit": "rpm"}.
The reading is {"value": 1700, "unit": "rpm"}
